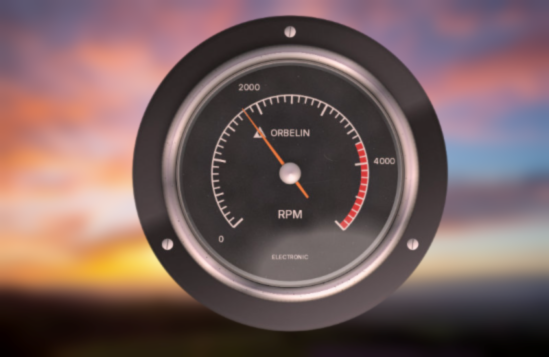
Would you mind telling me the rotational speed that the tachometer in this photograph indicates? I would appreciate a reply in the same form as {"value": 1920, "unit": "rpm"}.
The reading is {"value": 1800, "unit": "rpm"}
